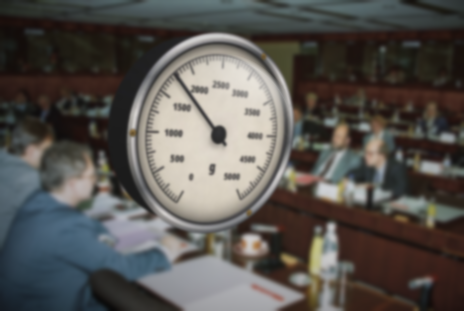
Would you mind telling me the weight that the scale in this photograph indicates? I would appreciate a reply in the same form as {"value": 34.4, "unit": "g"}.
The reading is {"value": 1750, "unit": "g"}
